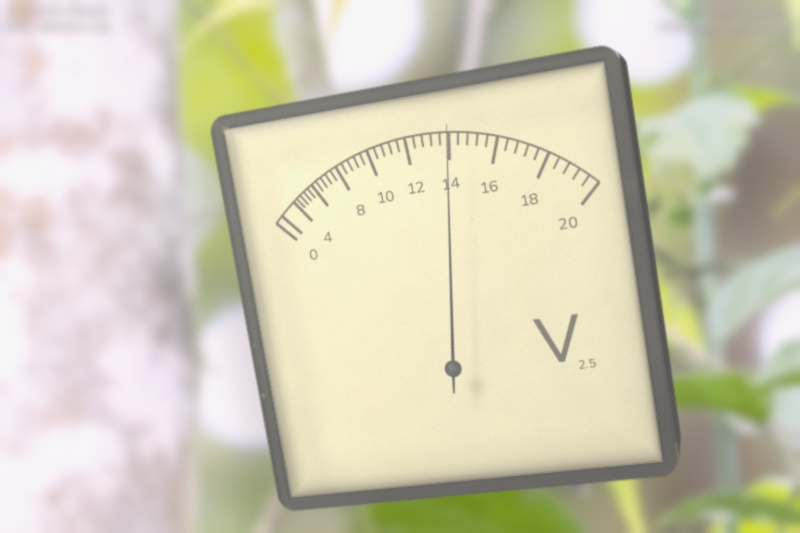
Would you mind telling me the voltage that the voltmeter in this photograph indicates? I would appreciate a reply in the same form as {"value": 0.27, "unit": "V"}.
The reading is {"value": 14, "unit": "V"}
